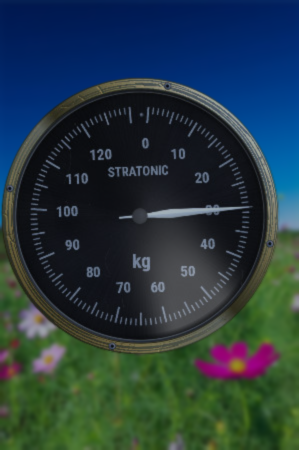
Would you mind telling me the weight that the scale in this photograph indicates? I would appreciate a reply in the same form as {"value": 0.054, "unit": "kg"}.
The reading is {"value": 30, "unit": "kg"}
